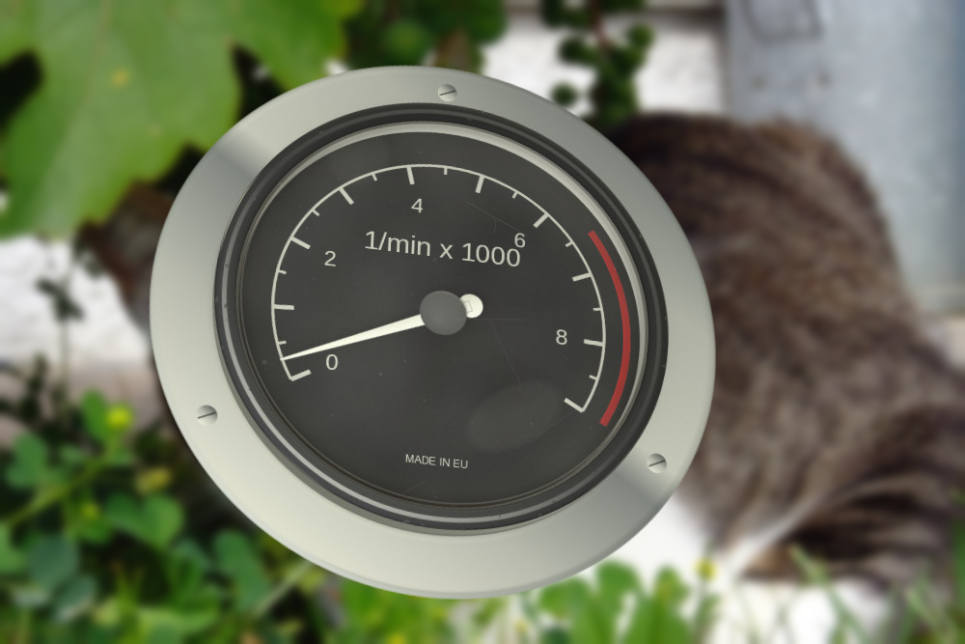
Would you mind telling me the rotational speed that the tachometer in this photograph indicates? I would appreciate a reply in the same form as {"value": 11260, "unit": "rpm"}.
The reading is {"value": 250, "unit": "rpm"}
